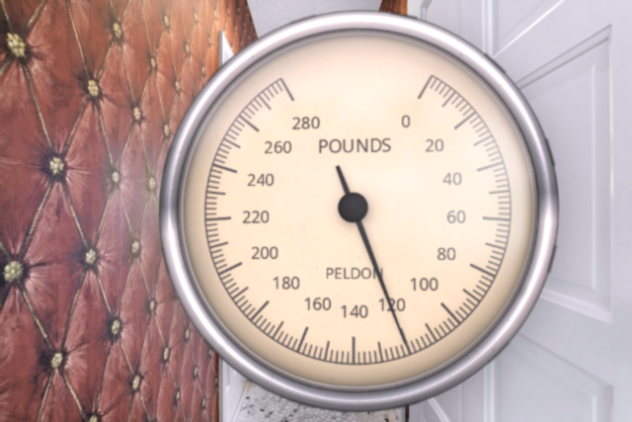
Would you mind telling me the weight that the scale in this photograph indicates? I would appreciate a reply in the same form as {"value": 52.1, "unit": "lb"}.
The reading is {"value": 120, "unit": "lb"}
